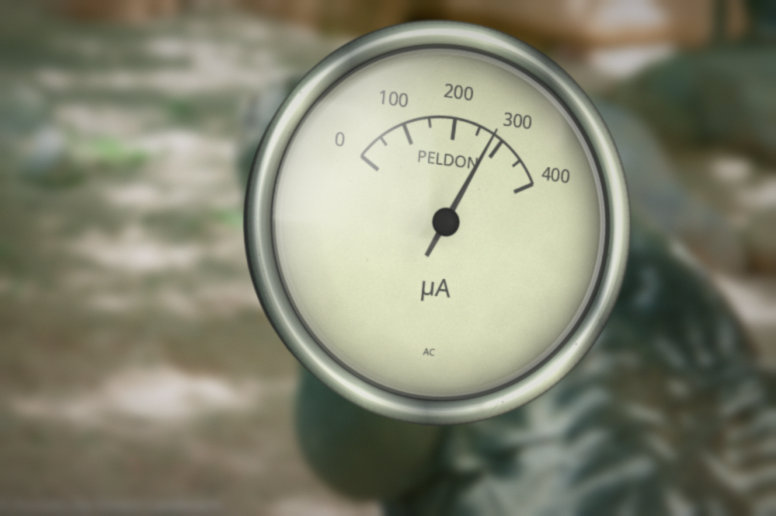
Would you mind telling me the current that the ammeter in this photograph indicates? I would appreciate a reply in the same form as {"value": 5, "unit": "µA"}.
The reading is {"value": 275, "unit": "µA"}
